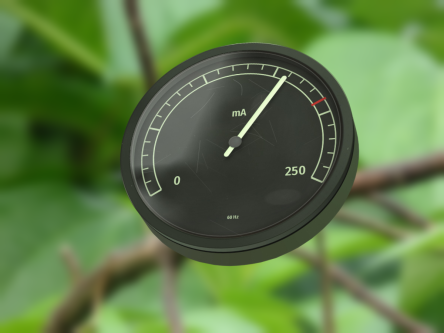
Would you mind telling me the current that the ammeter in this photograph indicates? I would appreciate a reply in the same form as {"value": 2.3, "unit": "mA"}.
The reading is {"value": 160, "unit": "mA"}
